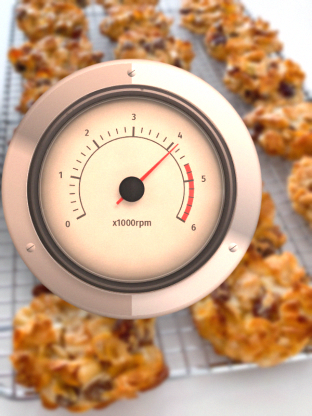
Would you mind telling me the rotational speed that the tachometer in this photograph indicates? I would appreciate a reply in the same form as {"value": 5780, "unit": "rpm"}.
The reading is {"value": 4100, "unit": "rpm"}
